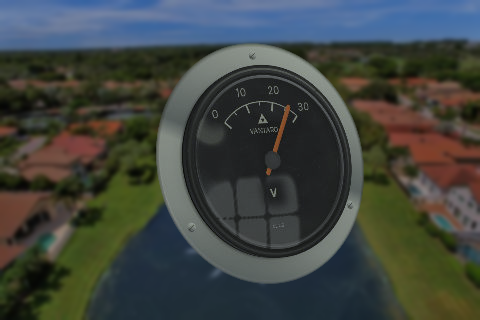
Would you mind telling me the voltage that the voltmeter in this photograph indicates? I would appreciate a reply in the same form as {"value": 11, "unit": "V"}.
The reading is {"value": 25, "unit": "V"}
